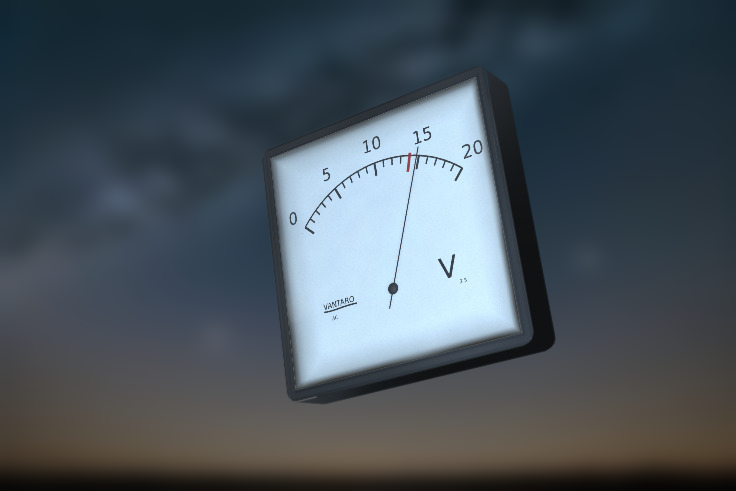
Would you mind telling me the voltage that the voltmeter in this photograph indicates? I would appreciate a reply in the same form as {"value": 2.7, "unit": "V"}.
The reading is {"value": 15, "unit": "V"}
